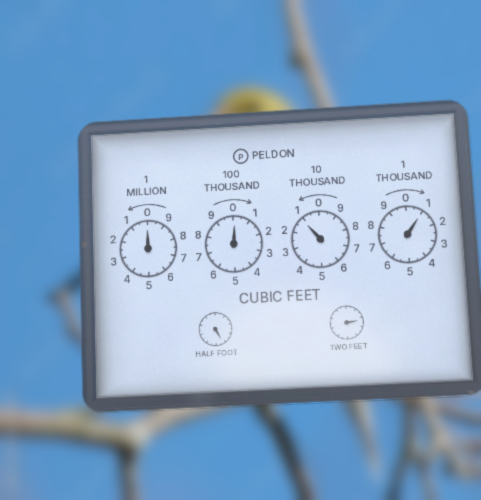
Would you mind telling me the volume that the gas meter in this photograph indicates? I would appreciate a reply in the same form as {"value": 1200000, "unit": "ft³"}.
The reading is {"value": 1100, "unit": "ft³"}
